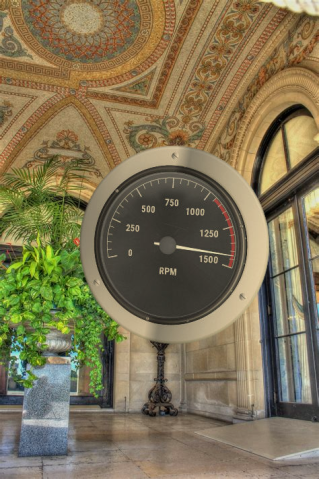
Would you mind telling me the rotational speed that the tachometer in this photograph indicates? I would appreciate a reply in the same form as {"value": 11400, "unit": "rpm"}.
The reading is {"value": 1425, "unit": "rpm"}
